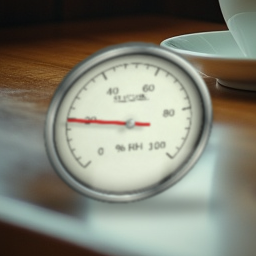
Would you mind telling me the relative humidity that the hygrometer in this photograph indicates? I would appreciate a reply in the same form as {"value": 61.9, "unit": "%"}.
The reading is {"value": 20, "unit": "%"}
